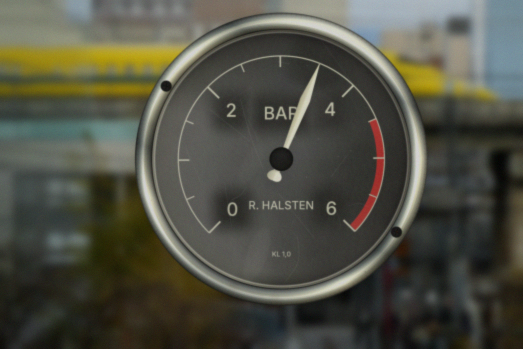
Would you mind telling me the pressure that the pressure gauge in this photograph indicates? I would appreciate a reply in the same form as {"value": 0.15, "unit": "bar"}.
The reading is {"value": 3.5, "unit": "bar"}
